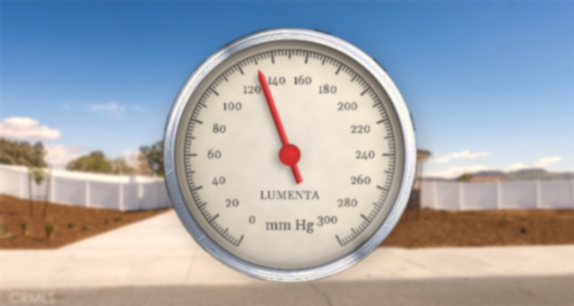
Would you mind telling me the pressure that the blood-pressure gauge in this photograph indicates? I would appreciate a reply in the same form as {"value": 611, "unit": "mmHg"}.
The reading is {"value": 130, "unit": "mmHg"}
